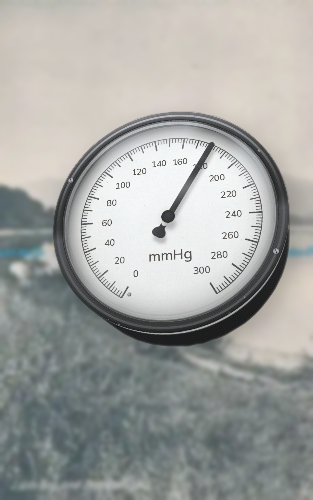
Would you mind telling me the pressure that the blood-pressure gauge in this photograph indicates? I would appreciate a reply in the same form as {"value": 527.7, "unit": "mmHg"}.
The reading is {"value": 180, "unit": "mmHg"}
